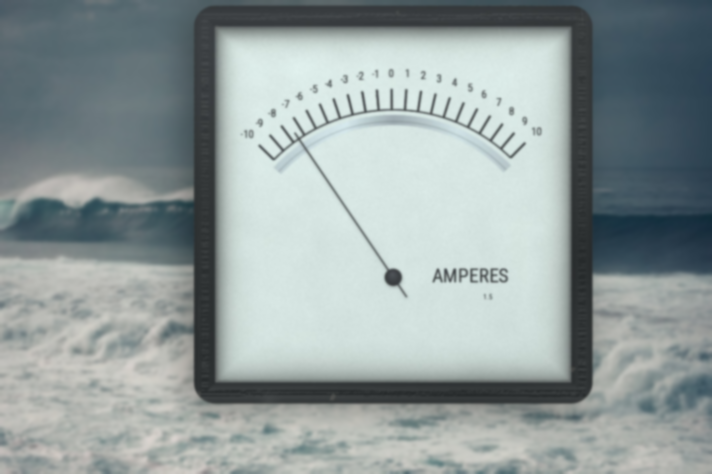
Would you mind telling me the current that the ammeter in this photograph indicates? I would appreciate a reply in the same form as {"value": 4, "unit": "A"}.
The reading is {"value": -7.5, "unit": "A"}
